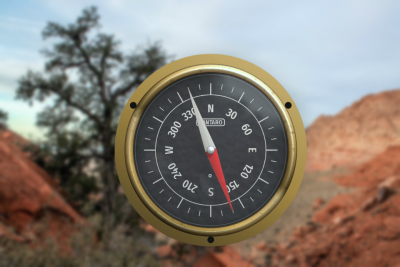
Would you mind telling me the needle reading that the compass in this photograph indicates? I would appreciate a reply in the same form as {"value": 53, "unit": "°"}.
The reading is {"value": 160, "unit": "°"}
